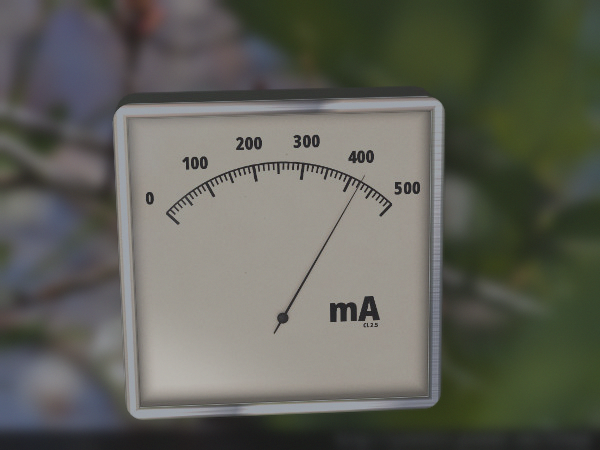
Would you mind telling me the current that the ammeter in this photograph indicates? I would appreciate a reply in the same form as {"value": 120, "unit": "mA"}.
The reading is {"value": 420, "unit": "mA"}
